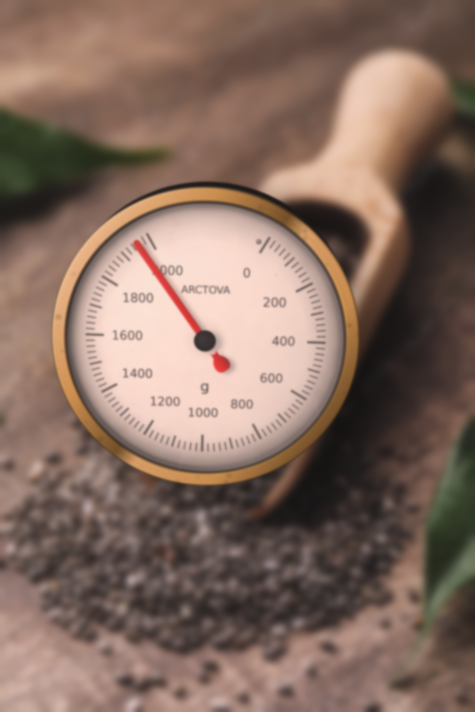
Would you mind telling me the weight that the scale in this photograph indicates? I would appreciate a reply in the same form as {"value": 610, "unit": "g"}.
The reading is {"value": 1960, "unit": "g"}
